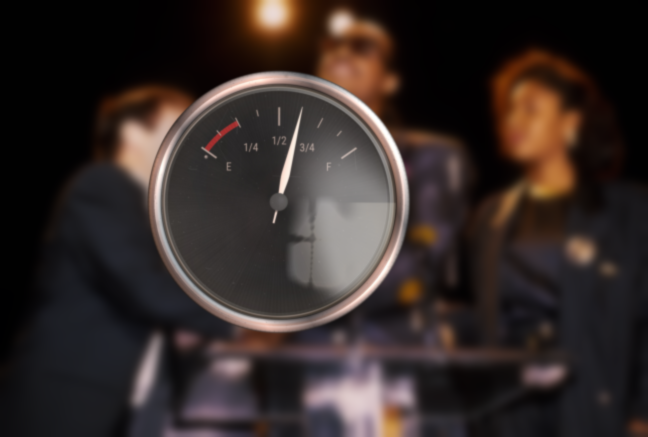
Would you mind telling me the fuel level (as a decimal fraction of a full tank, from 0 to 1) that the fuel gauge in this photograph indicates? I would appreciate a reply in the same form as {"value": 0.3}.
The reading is {"value": 0.625}
